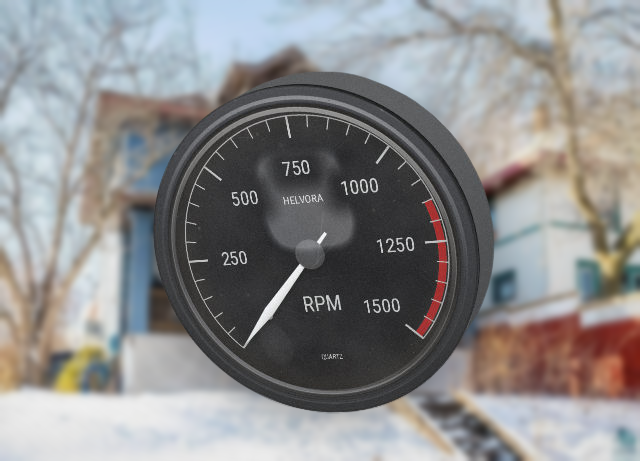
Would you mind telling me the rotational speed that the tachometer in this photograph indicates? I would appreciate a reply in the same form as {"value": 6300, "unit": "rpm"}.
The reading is {"value": 0, "unit": "rpm"}
